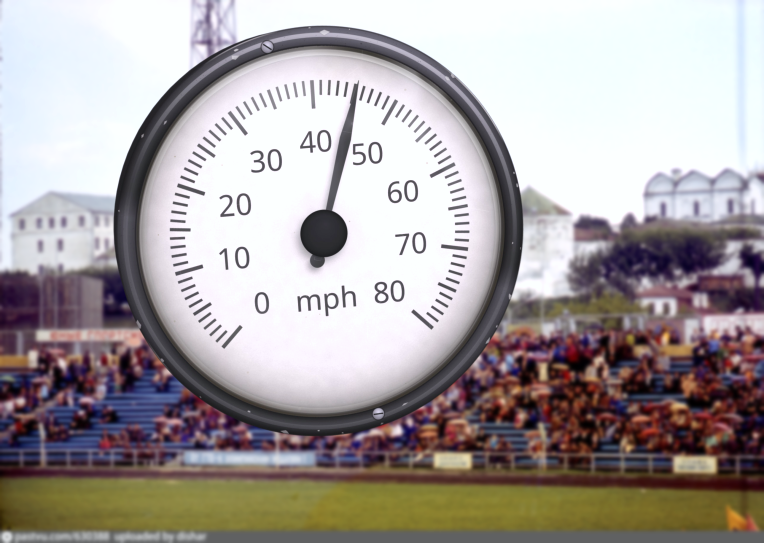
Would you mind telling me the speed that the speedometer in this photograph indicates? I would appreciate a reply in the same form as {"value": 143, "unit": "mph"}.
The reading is {"value": 45, "unit": "mph"}
